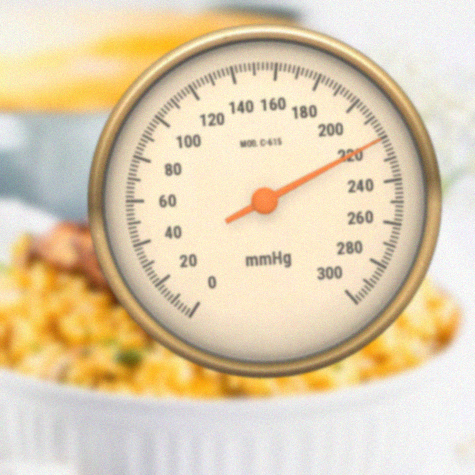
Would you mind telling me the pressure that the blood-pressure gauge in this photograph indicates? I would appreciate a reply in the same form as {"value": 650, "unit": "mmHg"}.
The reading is {"value": 220, "unit": "mmHg"}
